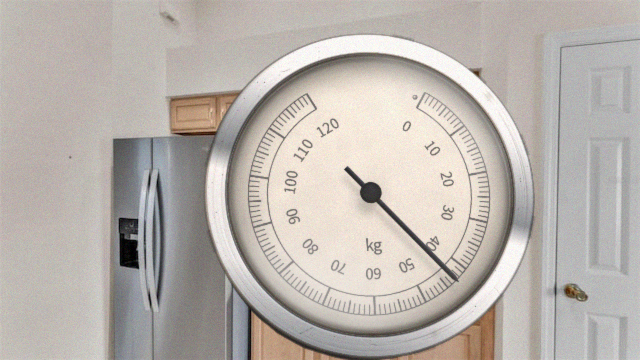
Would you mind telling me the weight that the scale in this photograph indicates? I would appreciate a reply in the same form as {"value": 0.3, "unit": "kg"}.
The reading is {"value": 43, "unit": "kg"}
